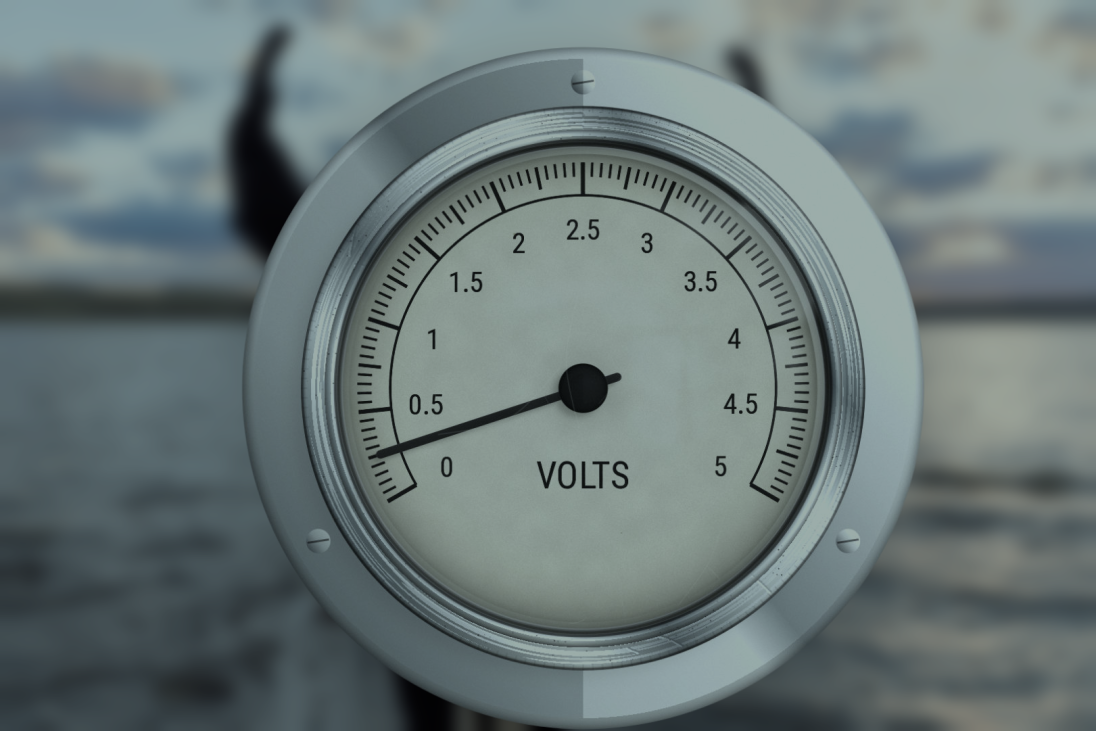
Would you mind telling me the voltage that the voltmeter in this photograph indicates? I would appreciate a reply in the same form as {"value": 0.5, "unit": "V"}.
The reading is {"value": 0.25, "unit": "V"}
